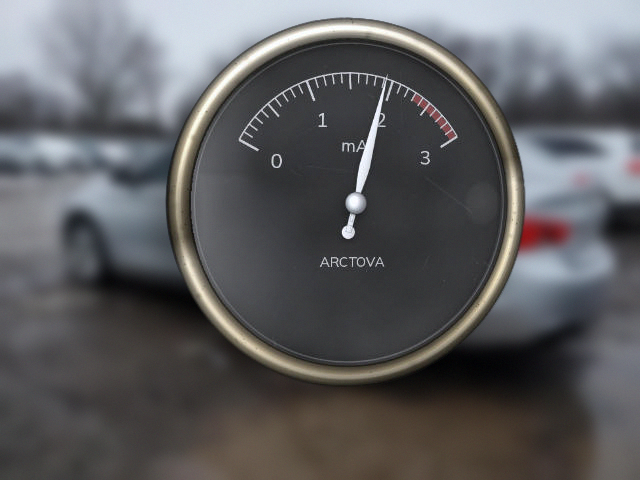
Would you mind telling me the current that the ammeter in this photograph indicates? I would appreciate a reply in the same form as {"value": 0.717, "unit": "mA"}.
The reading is {"value": 1.9, "unit": "mA"}
